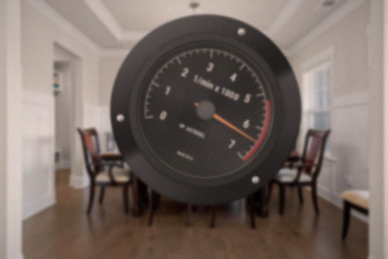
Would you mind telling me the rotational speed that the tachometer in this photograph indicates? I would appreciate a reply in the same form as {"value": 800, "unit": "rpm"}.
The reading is {"value": 6400, "unit": "rpm"}
